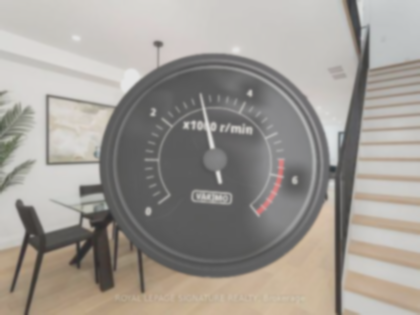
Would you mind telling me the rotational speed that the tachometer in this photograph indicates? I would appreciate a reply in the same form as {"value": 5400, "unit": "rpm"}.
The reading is {"value": 3000, "unit": "rpm"}
